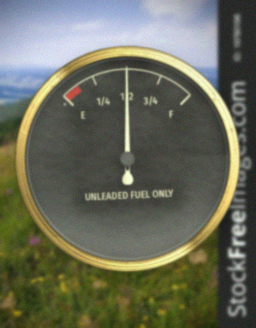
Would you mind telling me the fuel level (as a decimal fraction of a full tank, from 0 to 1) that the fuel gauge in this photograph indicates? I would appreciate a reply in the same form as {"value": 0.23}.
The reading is {"value": 0.5}
